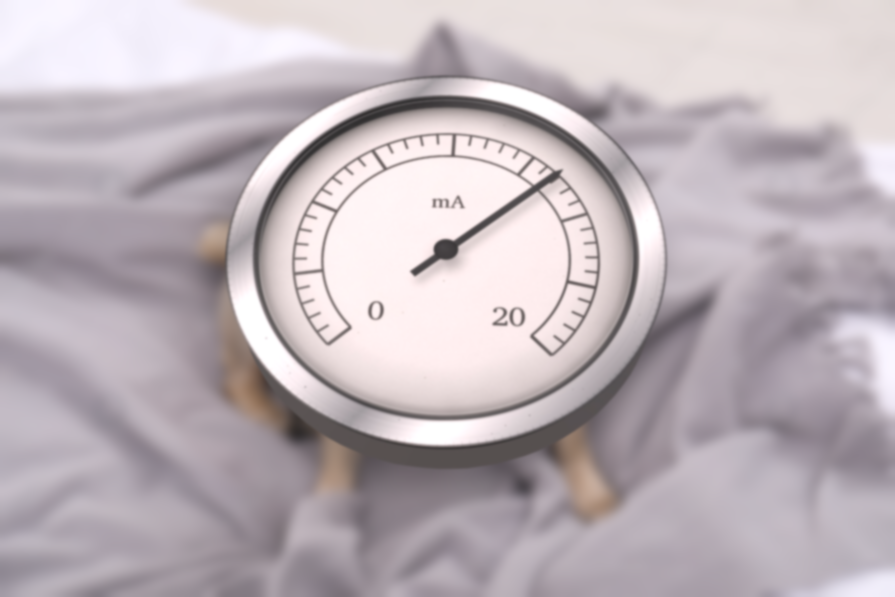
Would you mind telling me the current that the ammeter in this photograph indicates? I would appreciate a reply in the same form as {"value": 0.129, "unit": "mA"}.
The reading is {"value": 13.5, "unit": "mA"}
